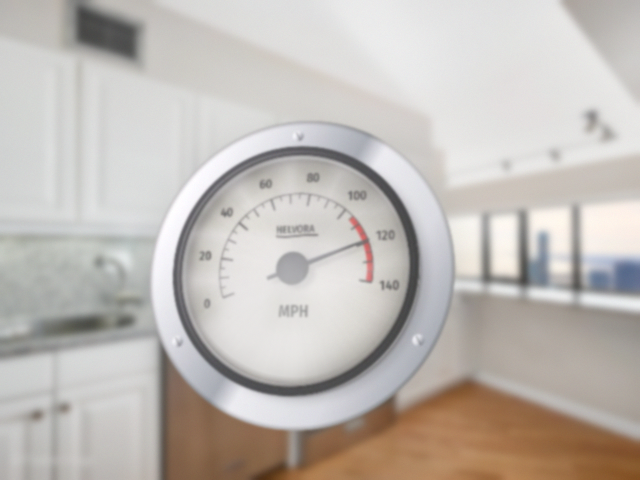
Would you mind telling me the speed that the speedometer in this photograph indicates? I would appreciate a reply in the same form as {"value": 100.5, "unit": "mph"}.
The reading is {"value": 120, "unit": "mph"}
